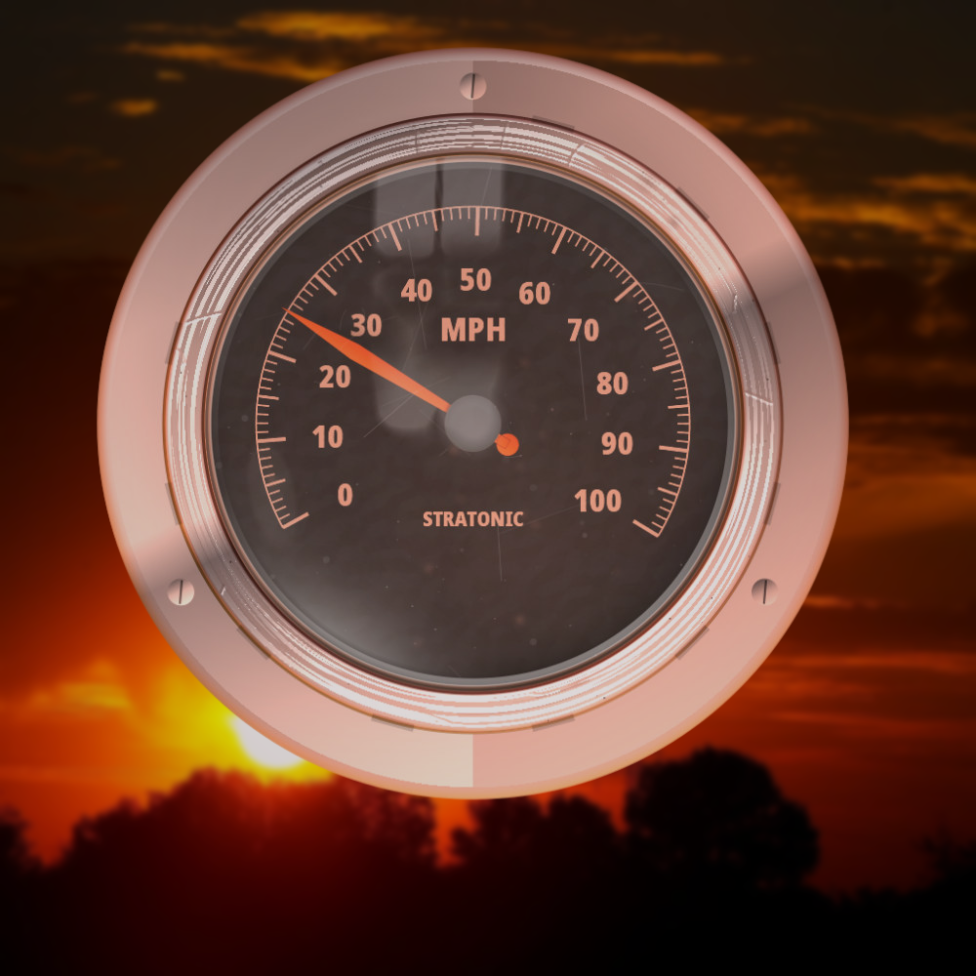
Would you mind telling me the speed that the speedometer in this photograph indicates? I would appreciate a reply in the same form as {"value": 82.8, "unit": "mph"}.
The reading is {"value": 25, "unit": "mph"}
